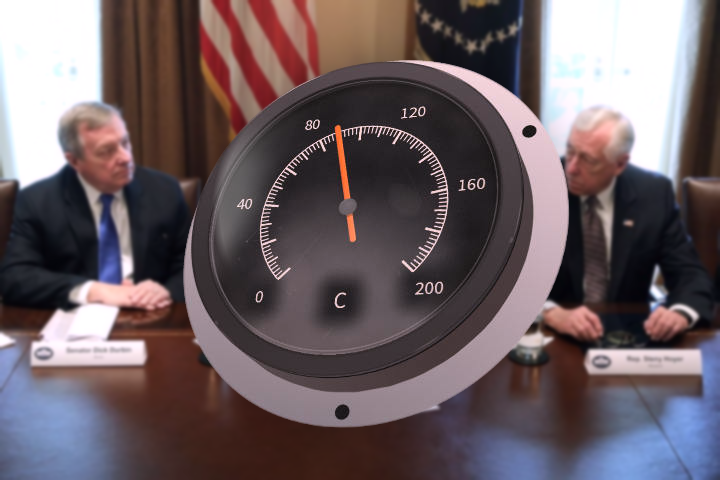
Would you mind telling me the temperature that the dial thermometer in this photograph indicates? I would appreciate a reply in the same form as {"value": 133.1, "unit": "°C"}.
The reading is {"value": 90, "unit": "°C"}
